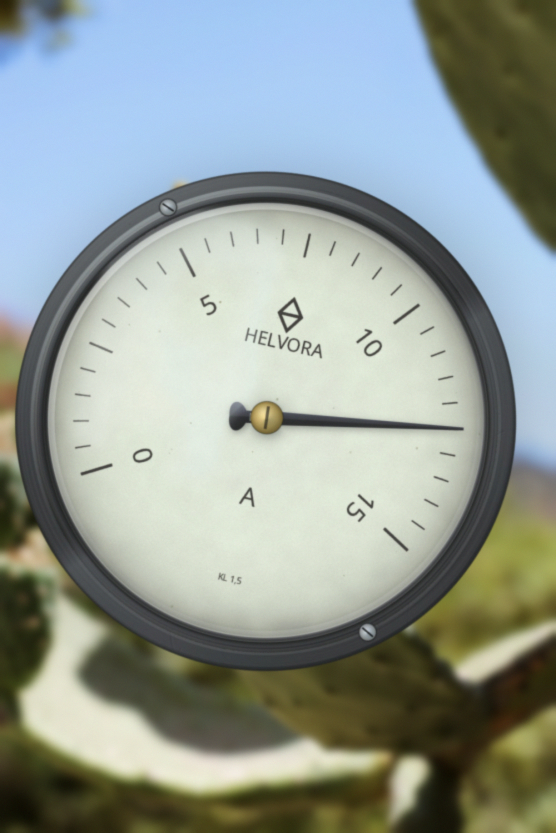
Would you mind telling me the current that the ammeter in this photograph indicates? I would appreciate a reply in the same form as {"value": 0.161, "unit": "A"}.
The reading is {"value": 12.5, "unit": "A"}
